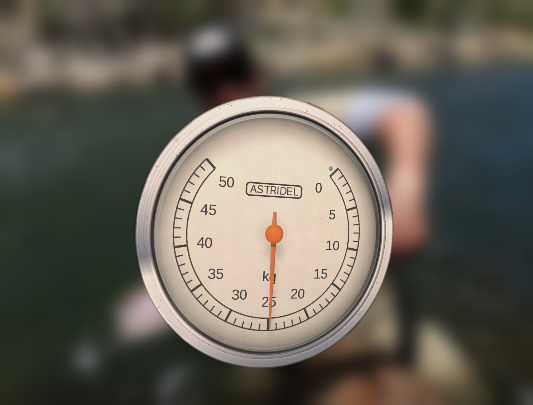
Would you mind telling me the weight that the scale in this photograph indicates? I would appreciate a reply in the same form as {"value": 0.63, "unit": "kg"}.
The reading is {"value": 25, "unit": "kg"}
